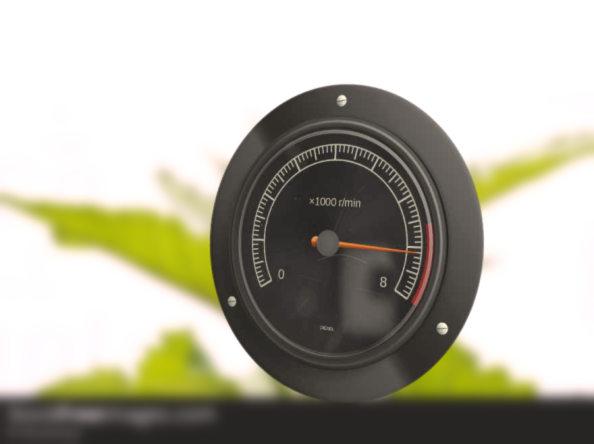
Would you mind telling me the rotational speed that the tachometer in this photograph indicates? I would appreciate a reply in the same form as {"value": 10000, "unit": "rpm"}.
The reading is {"value": 7100, "unit": "rpm"}
